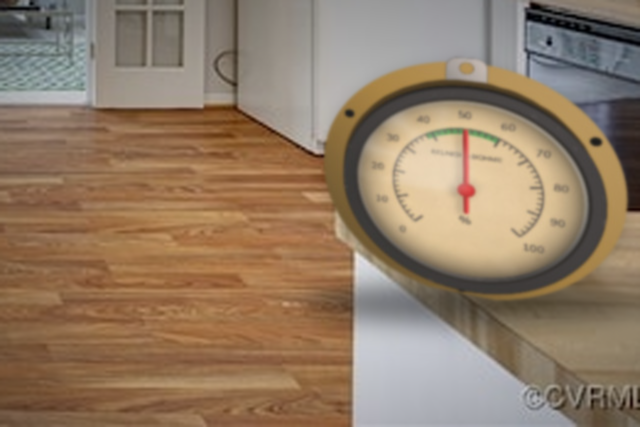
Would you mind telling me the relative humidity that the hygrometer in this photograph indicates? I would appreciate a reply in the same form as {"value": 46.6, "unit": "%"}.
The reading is {"value": 50, "unit": "%"}
